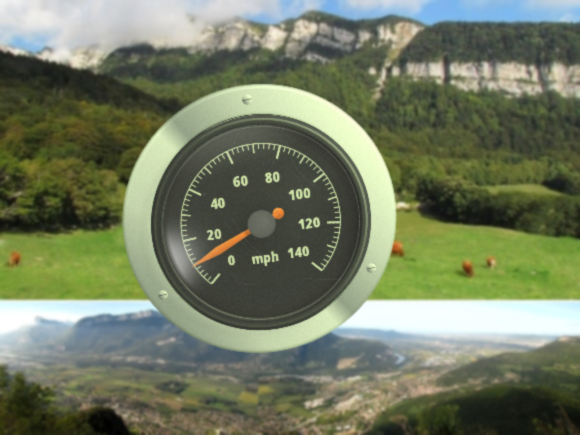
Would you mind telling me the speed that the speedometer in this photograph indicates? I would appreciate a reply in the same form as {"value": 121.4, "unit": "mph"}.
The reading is {"value": 10, "unit": "mph"}
